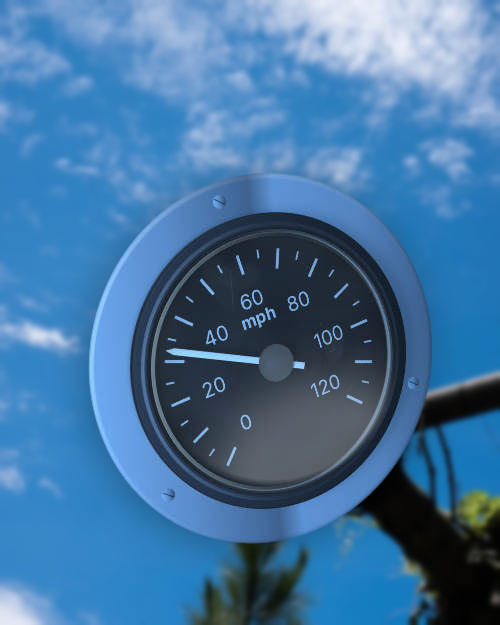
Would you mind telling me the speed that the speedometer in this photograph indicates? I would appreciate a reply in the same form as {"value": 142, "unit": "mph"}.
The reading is {"value": 32.5, "unit": "mph"}
